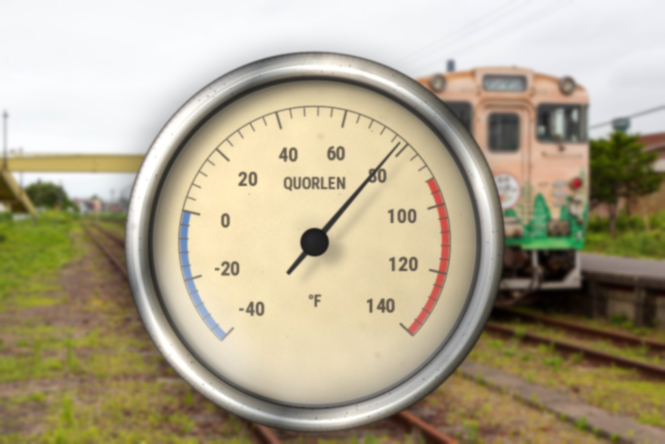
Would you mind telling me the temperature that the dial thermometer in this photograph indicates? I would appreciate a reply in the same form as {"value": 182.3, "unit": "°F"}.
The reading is {"value": 78, "unit": "°F"}
